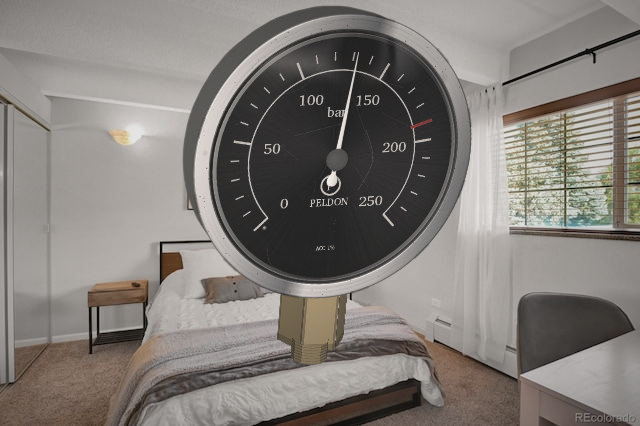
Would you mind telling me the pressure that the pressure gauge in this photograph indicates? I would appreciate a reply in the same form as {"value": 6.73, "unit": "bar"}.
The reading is {"value": 130, "unit": "bar"}
